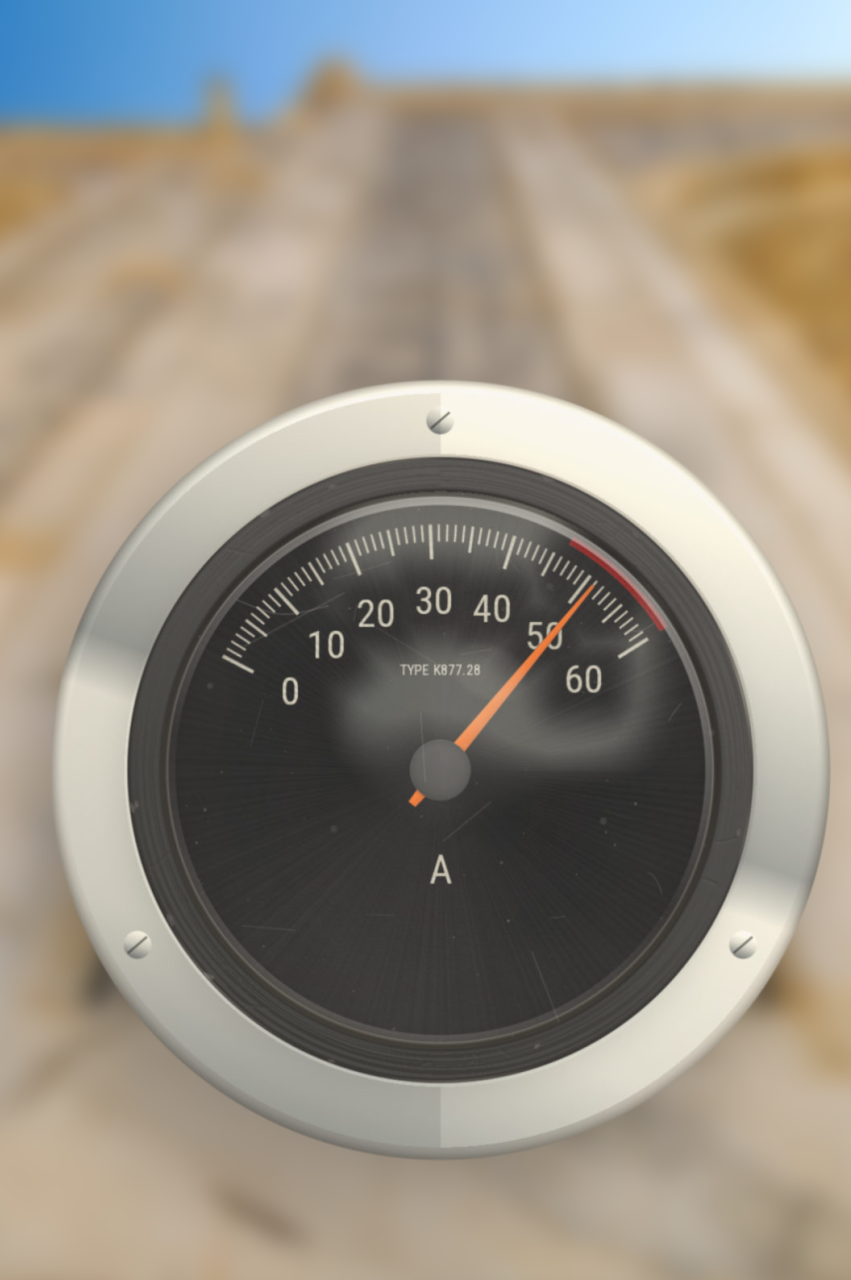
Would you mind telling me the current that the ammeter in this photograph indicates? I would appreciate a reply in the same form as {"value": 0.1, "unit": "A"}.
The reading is {"value": 51, "unit": "A"}
